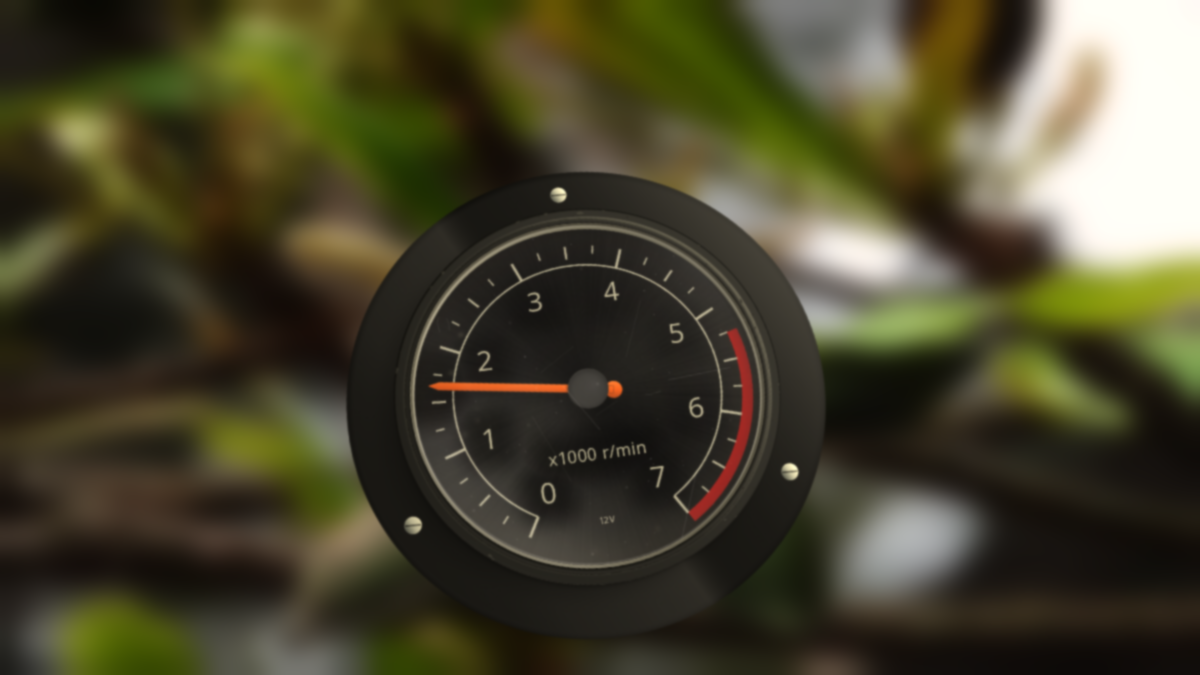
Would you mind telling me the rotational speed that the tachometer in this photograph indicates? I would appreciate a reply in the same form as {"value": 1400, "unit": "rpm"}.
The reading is {"value": 1625, "unit": "rpm"}
